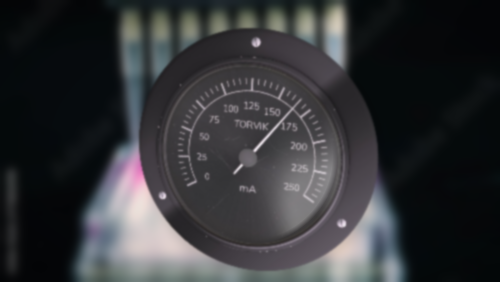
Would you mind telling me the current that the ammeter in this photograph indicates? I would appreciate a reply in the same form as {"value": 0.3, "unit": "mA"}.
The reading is {"value": 165, "unit": "mA"}
